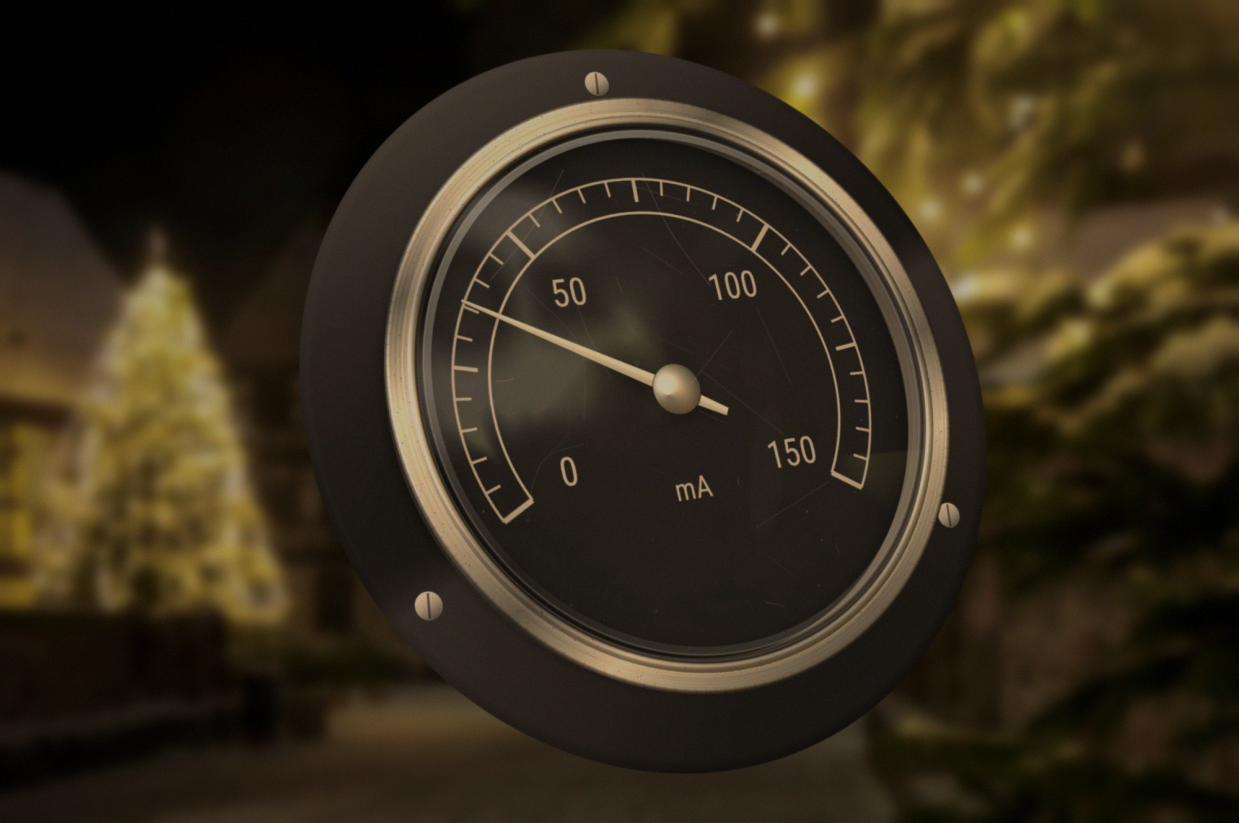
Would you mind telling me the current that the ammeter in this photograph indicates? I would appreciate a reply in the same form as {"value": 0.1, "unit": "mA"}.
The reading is {"value": 35, "unit": "mA"}
